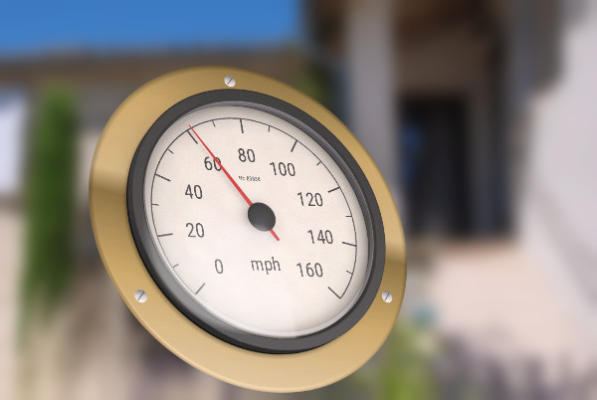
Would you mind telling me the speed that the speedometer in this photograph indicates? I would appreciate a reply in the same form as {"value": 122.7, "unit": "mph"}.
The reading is {"value": 60, "unit": "mph"}
